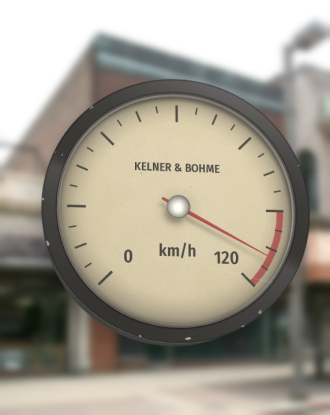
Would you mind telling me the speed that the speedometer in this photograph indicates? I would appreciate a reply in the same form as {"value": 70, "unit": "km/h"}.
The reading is {"value": 112.5, "unit": "km/h"}
